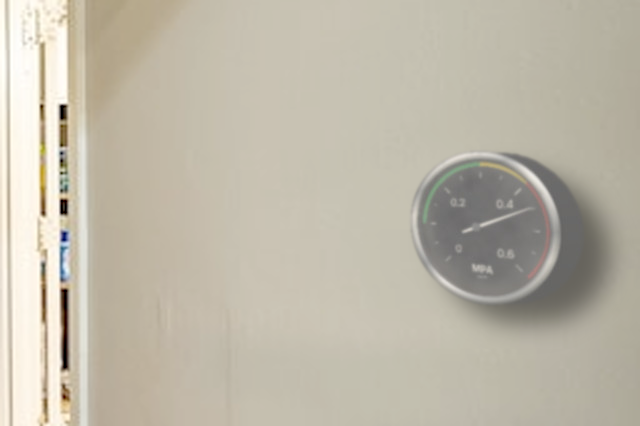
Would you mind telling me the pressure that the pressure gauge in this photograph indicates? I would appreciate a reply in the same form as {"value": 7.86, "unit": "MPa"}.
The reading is {"value": 0.45, "unit": "MPa"}
